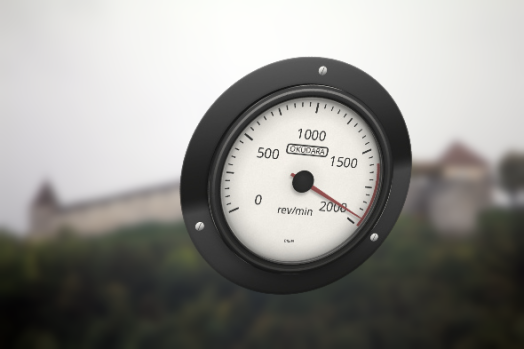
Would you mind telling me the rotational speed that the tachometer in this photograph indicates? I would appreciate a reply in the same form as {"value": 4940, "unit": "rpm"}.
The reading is {"value": 1950, "unit": "rpm"}
